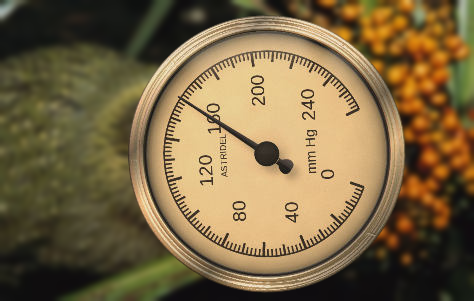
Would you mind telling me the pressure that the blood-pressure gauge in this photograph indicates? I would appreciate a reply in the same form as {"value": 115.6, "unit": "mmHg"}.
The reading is {"value": 160, "unit": "mmHg"}
